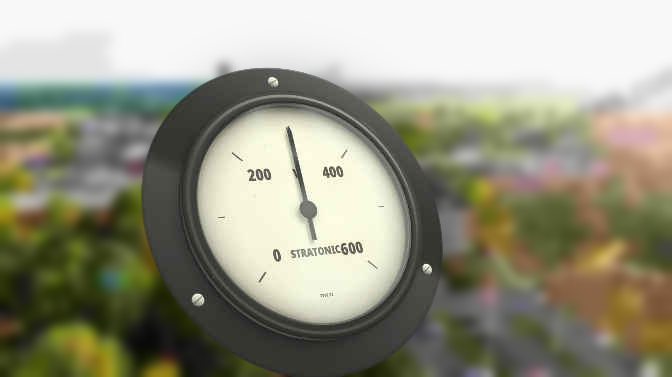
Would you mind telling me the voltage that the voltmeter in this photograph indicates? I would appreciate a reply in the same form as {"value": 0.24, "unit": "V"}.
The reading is {"value": 300, "unit": "V"}
